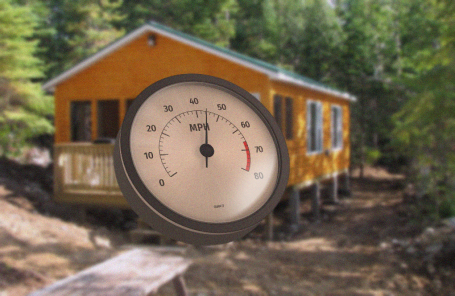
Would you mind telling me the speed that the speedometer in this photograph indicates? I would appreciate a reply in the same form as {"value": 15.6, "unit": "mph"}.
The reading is {"value": 44, "unit": "mph"}
